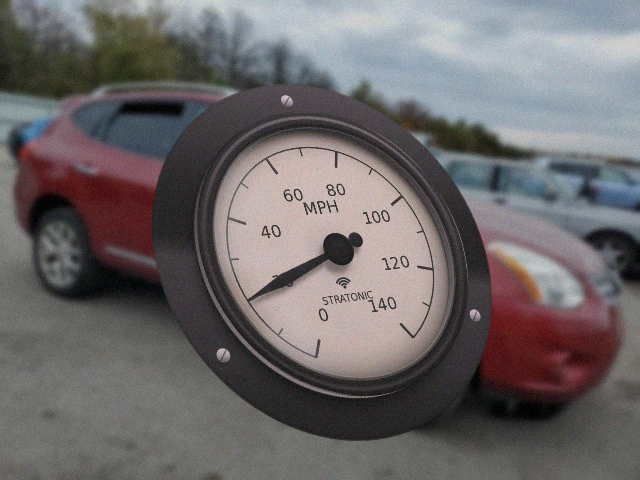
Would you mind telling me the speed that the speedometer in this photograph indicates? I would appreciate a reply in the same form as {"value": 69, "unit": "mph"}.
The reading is {"value": 20, "unit": "mph"}
